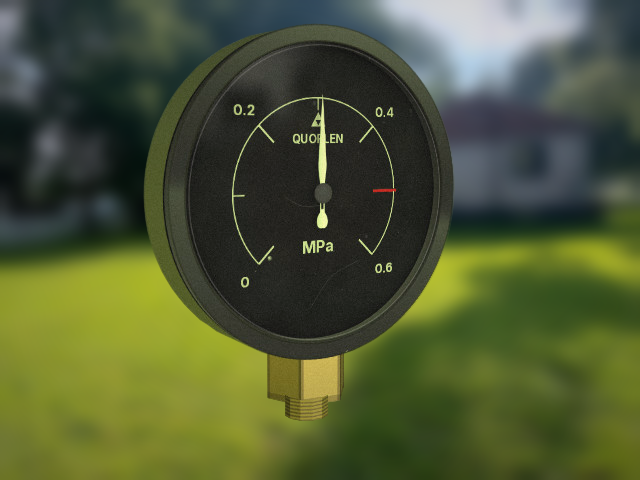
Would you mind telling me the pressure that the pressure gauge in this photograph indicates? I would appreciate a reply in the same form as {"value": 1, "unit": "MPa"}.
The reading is {"value": 0.3, "unit": "MPa"}
